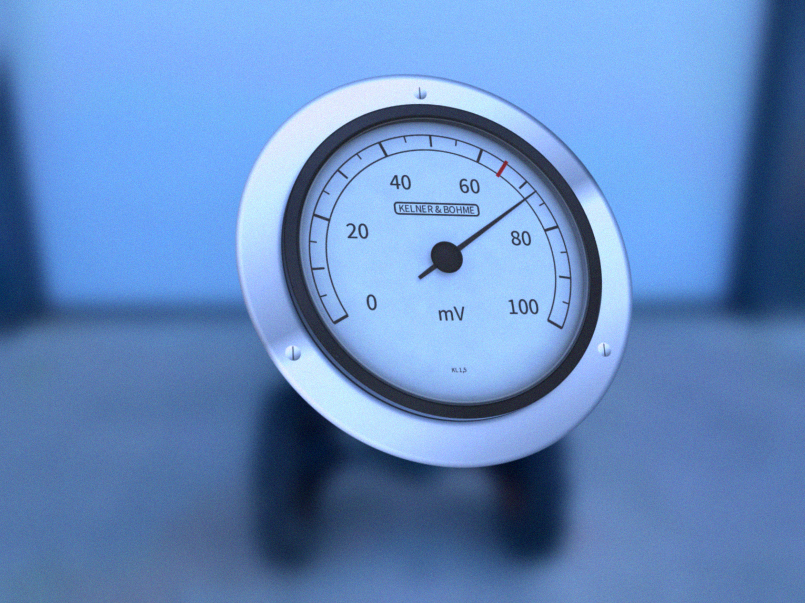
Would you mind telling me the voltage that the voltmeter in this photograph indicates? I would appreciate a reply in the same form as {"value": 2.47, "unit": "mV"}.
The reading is {"value": 72.5, "unit": "mV"}
